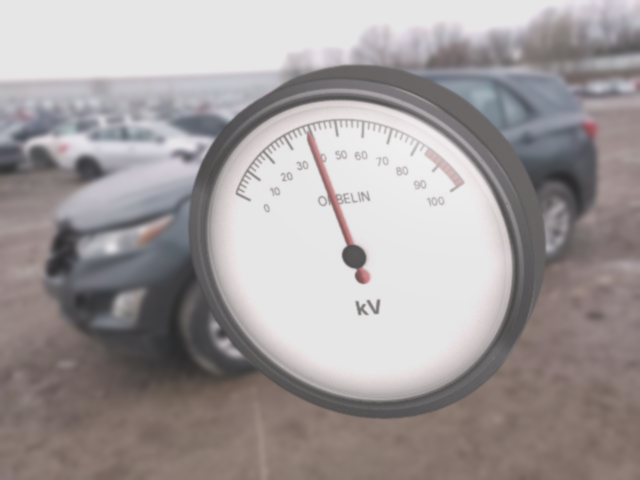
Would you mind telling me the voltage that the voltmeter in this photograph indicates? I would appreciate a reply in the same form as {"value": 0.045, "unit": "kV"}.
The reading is {"value": 40, "unit": "kV"}
